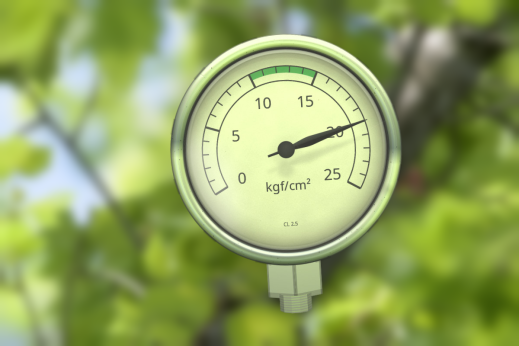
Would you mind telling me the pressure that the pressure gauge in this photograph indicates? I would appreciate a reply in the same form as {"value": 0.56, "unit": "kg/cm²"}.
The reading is {"value": 20, "unit": "kg/cm²"}
